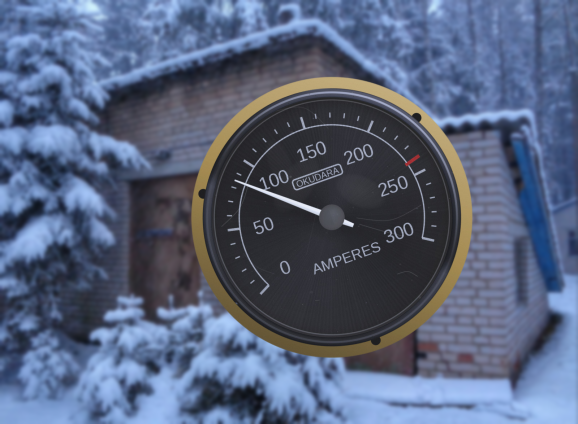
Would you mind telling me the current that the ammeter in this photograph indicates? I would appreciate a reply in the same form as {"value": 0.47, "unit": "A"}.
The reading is {"value": 85, "unit": "A"}
